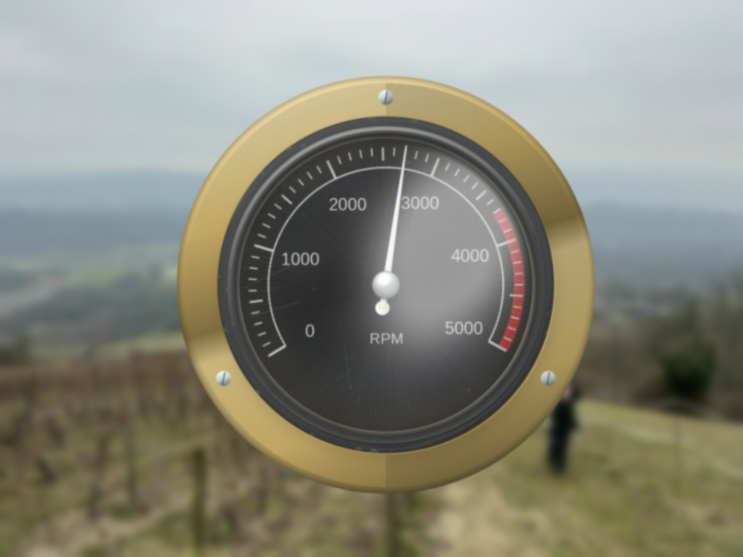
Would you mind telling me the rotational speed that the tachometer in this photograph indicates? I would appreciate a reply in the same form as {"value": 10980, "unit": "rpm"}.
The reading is {"value": 2700, "unit": "rpm"}
